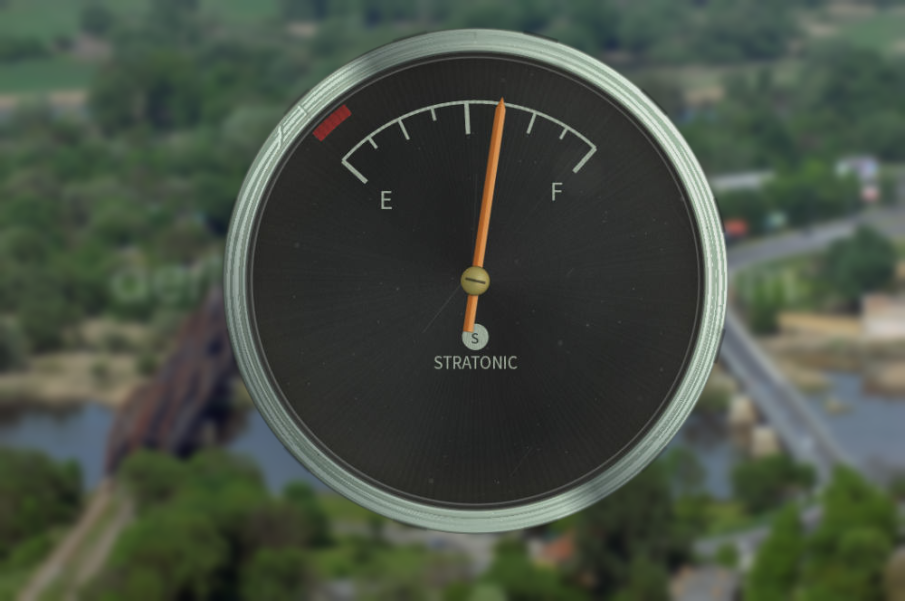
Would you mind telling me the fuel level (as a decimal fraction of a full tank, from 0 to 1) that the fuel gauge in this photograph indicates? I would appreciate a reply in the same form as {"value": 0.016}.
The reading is {"value": 0.625}
